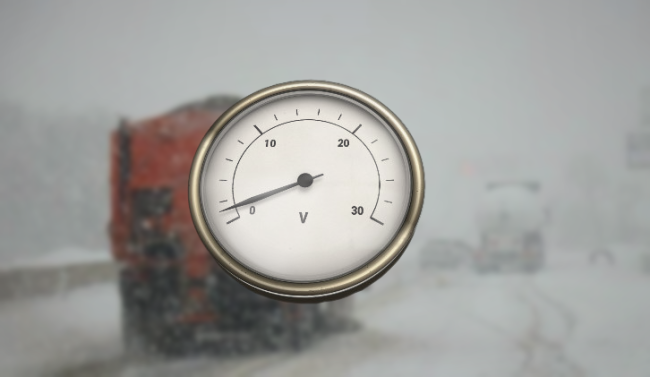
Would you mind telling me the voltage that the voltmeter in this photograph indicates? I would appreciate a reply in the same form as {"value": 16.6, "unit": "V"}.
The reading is {"value": 1, "unit": "V"}
